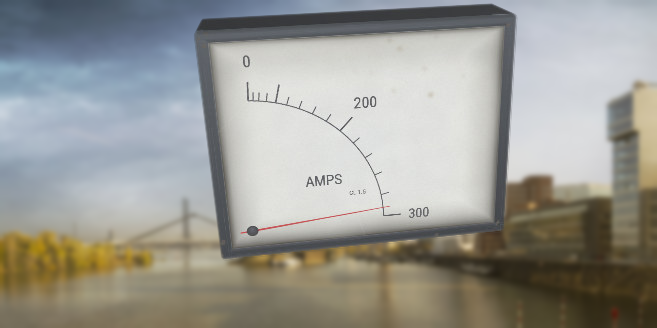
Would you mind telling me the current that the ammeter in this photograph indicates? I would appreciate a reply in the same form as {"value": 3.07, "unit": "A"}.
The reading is {"value": 290, "unit": "A"}
